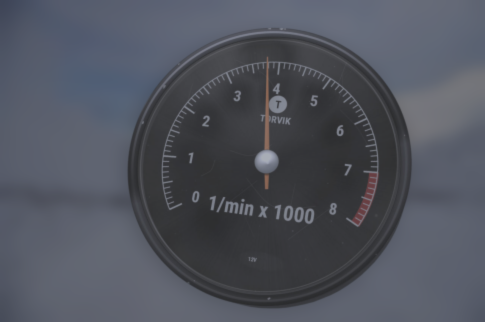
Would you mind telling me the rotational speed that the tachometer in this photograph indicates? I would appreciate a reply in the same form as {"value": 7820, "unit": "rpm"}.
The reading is {"value": 3800, "unit": "rpm"}
